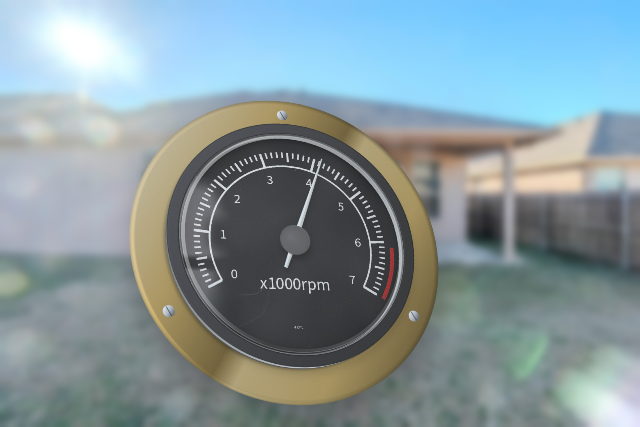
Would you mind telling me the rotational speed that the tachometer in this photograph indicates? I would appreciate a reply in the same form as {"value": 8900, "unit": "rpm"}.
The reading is {"value": 4100, "unit": "rpm"}
